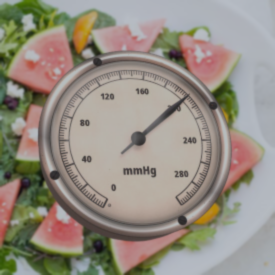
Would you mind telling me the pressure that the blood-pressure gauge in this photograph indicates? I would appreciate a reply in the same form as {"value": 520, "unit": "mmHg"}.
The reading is {"value": 200, "unit": "mmHg"}
